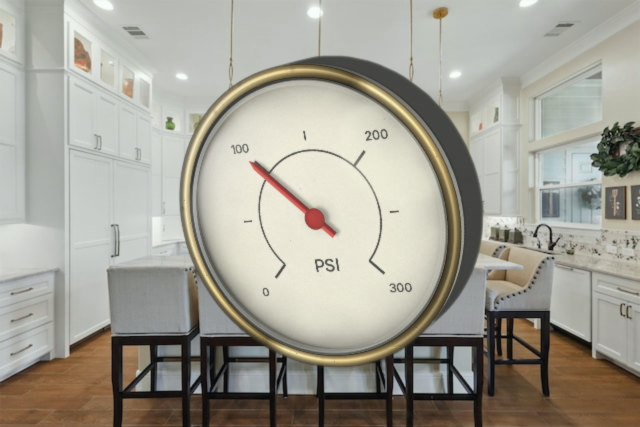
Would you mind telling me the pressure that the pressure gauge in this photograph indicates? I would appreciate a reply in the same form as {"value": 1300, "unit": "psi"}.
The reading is {"value": 100, "unit": "psi"}
